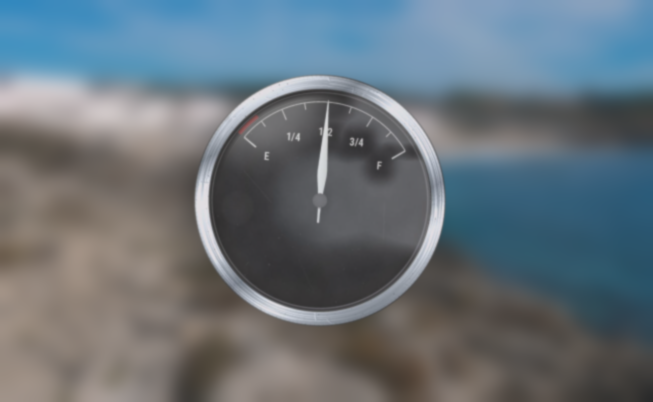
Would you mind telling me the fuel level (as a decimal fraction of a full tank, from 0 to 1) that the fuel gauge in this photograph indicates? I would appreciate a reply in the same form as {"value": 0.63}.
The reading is {"value": 0.5}
